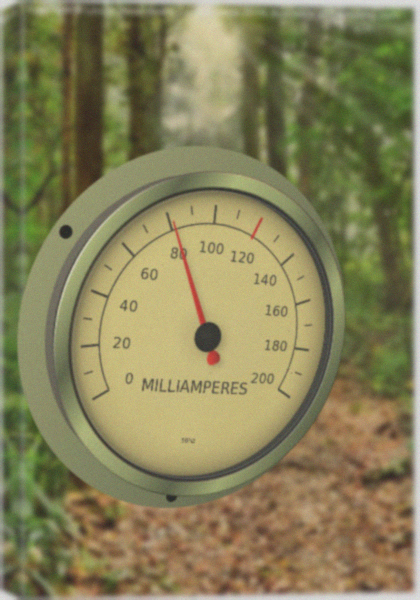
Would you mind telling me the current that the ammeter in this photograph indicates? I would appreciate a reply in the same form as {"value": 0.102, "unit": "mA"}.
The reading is {"value": 80, "unit": "mA"}
